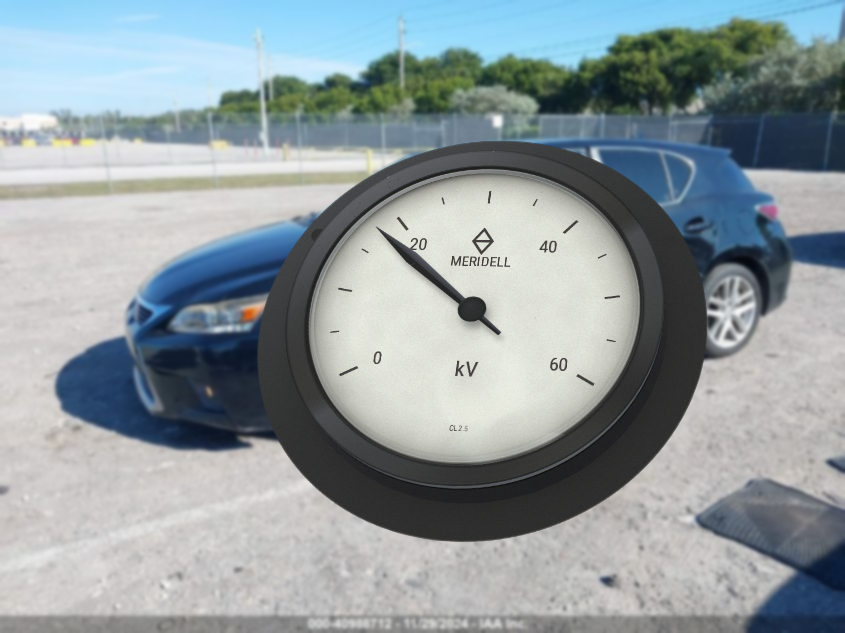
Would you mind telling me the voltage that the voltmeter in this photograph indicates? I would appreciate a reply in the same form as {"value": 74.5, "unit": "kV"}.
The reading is {"value": 17.5, "unit": "kV"}
